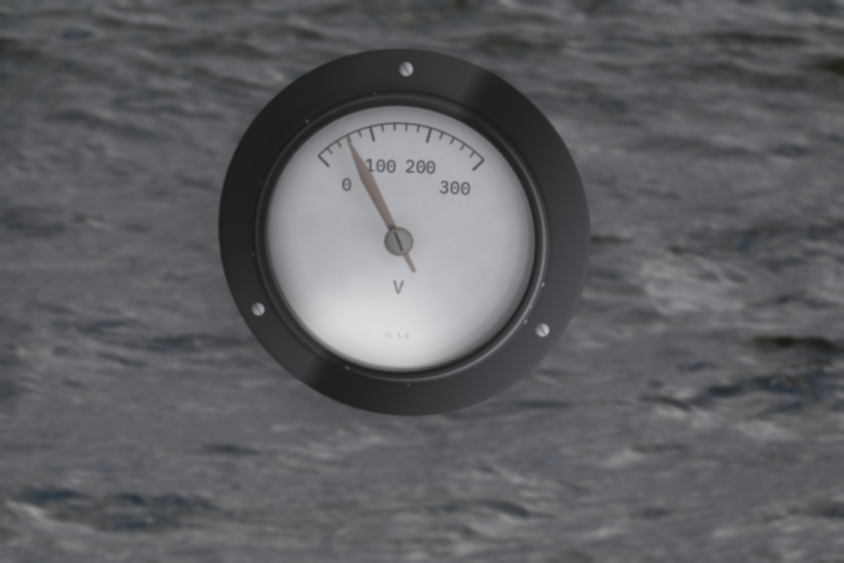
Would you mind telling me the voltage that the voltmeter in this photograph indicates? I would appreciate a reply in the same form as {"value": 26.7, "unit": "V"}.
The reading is {"value": 60, "unit": "V"}
